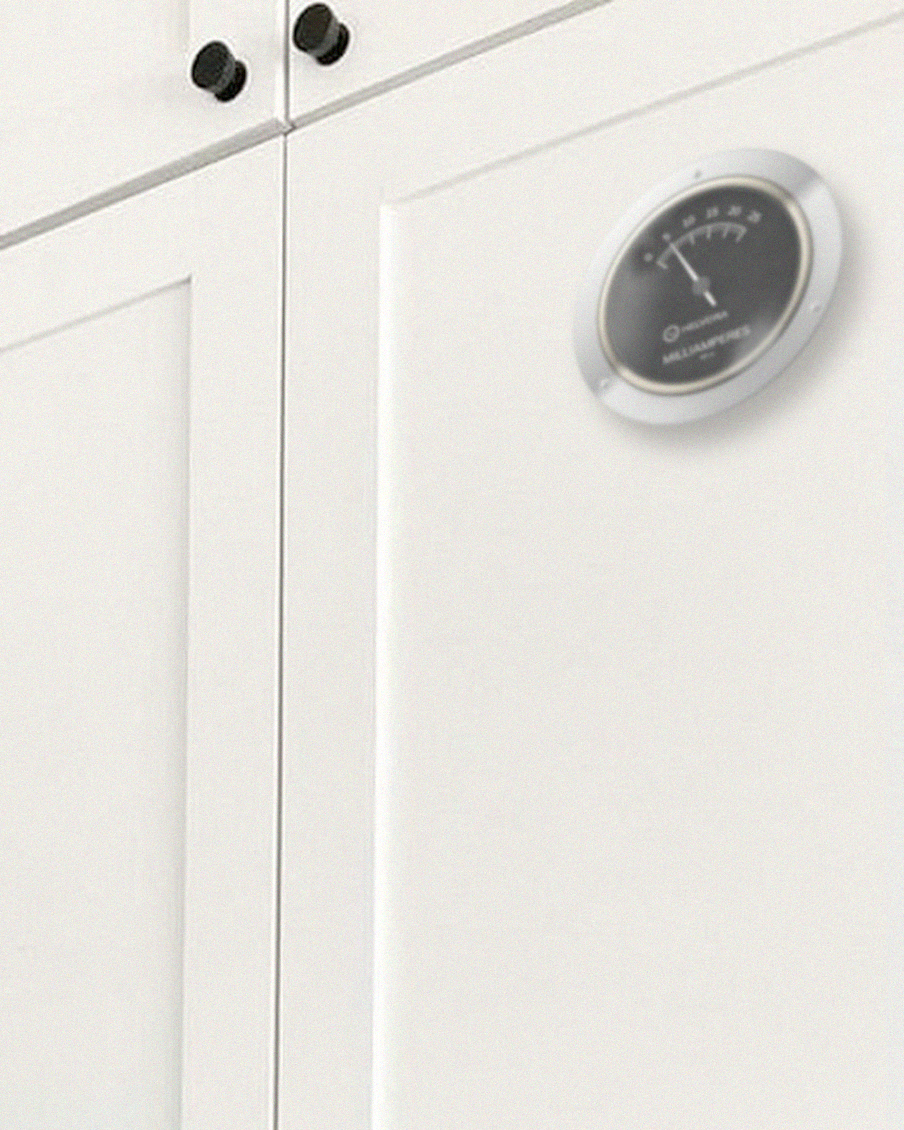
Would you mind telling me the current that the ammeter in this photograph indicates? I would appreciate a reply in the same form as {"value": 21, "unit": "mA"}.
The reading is {"value": 5, "unit": "mA"}
